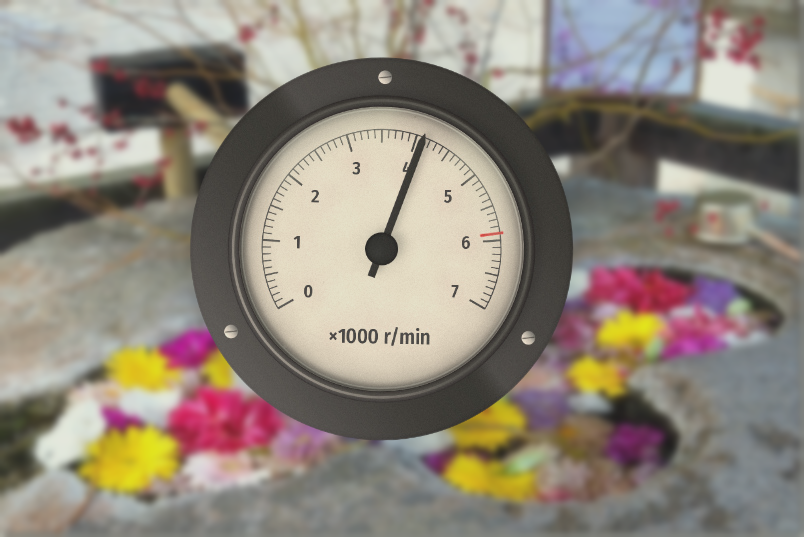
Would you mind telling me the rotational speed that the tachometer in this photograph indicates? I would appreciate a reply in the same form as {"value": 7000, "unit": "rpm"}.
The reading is {"value": 4100, "unit": "rpm"}
